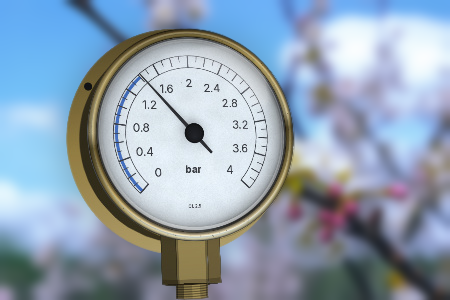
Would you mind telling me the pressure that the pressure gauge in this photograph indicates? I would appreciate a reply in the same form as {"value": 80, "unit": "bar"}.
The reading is {"value": 1.4, "unit": "bar"}
